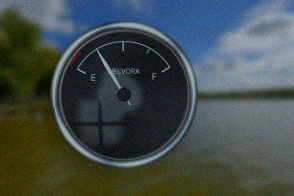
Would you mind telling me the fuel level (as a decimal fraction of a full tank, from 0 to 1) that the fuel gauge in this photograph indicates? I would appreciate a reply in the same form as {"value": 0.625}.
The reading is {"value": 0.25}
